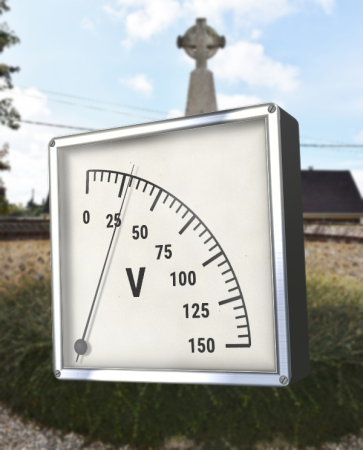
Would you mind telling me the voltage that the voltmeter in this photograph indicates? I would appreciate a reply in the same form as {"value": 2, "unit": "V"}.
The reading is {"value": 30, "unit": "V"}
